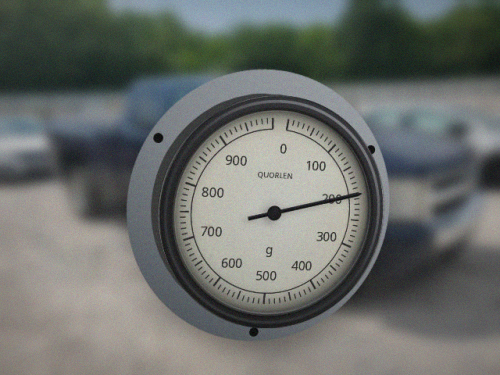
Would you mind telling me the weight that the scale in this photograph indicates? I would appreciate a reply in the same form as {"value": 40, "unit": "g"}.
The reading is {"value": 200, "unit": "g"}
